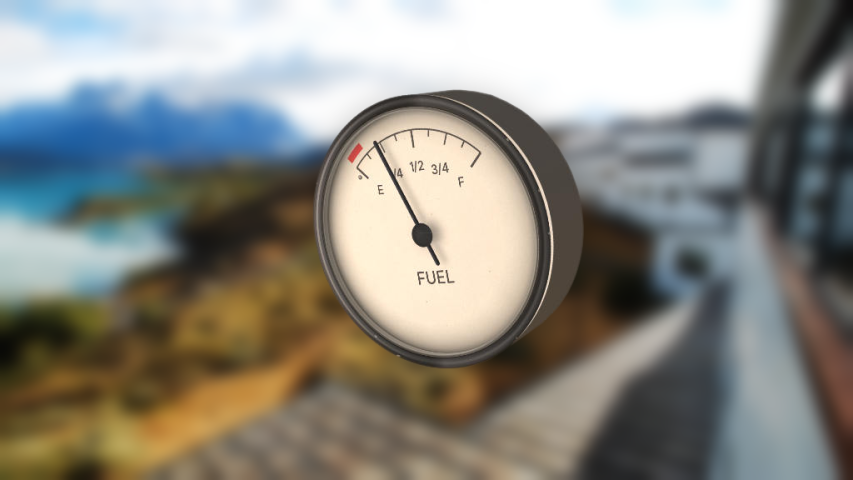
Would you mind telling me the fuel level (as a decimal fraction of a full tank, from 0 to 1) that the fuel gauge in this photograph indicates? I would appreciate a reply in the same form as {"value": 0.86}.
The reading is {"value": 0.25}
